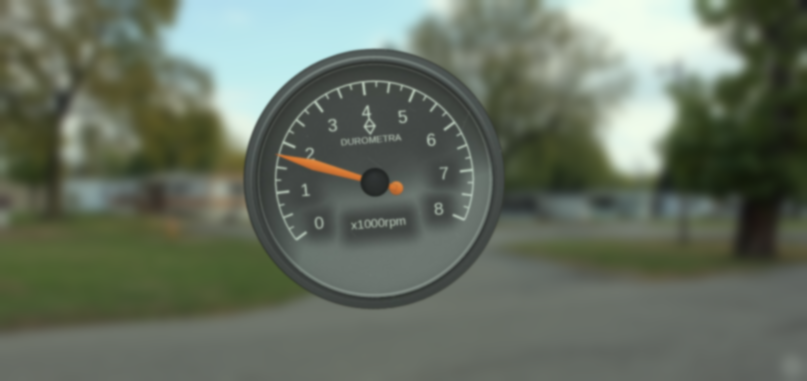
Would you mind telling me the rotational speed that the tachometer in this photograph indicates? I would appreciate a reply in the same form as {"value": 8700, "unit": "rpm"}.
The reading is {"value": 1750, "unit": "rpm"}
